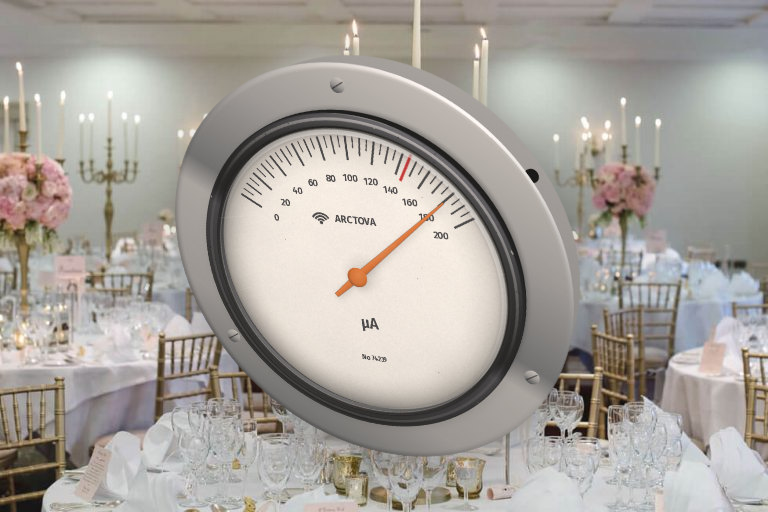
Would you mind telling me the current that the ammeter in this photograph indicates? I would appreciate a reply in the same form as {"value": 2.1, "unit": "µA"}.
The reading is {"value": 180, "unit": "µA"}
